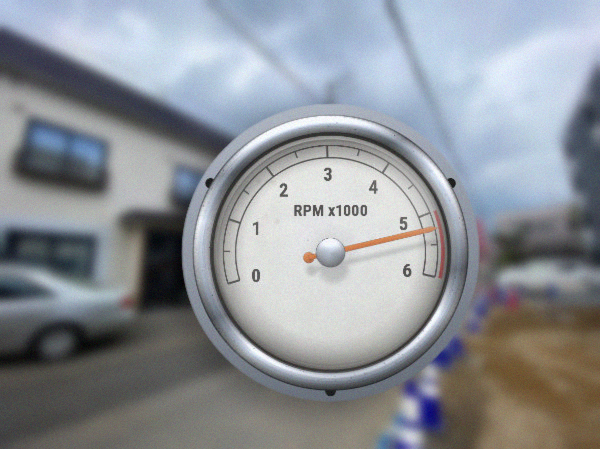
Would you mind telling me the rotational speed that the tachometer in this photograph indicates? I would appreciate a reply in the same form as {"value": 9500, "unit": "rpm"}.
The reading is {"value": 5250, "unit": "rpm"}
